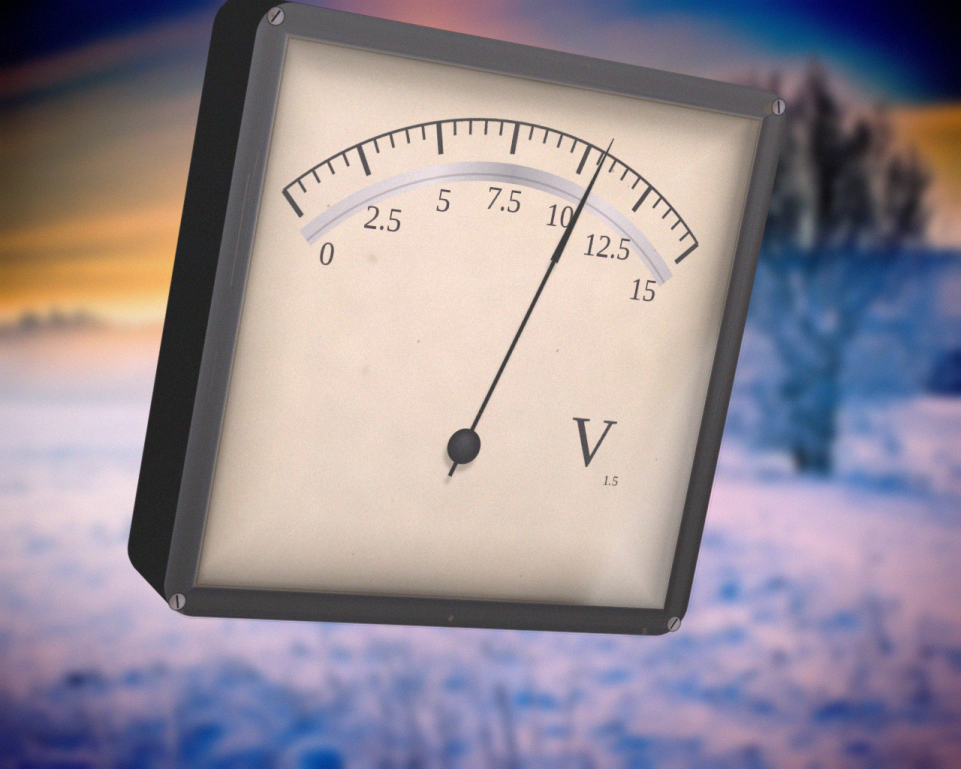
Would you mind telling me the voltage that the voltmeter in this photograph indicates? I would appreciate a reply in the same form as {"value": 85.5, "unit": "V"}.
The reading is {"value": 10.5, "unit": "V"}
